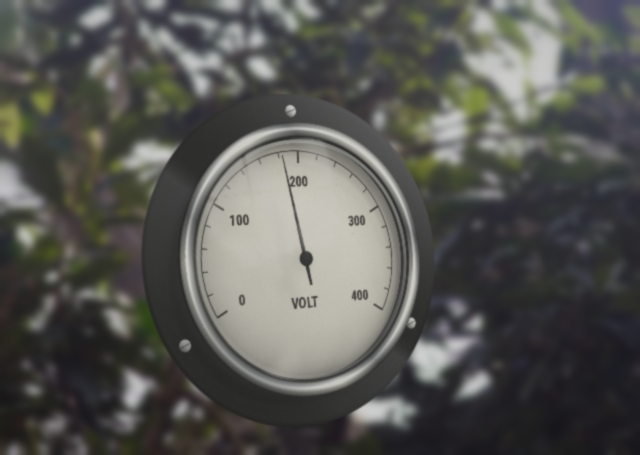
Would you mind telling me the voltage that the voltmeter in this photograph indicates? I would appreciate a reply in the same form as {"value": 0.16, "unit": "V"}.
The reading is {"value": 180, "unit": "V"}
